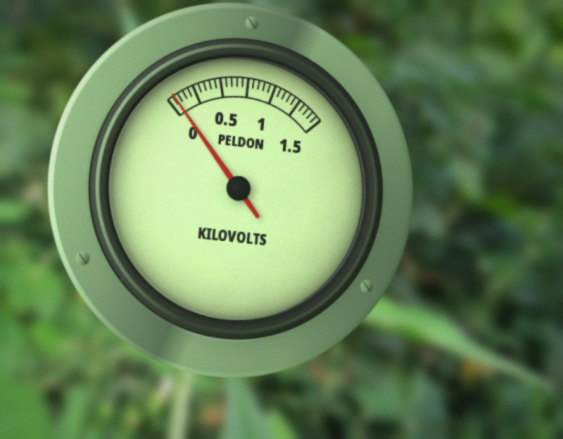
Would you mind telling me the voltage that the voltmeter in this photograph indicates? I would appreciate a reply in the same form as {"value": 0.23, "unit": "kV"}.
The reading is {"value": 0.05, "unit": "kV"}
